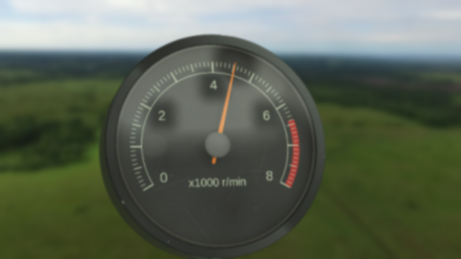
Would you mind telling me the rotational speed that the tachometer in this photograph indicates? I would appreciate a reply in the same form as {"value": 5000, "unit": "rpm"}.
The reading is {"value": 4500, "unit": "rpm"}
